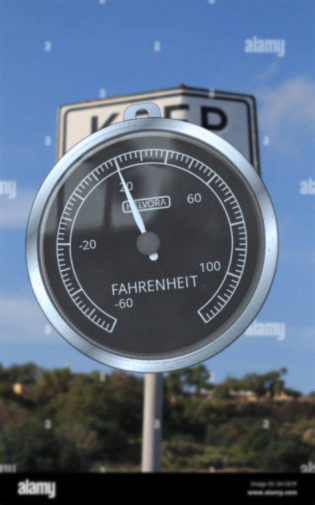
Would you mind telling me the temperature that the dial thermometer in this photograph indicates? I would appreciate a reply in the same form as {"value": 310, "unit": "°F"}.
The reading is {"value": 20, "unit": "°F"}
